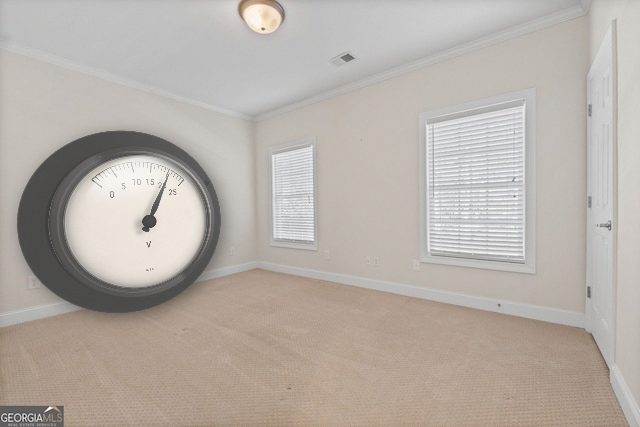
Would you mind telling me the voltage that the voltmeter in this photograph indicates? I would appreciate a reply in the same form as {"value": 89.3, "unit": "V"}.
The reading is {"value": 20, "unit": "V"}
